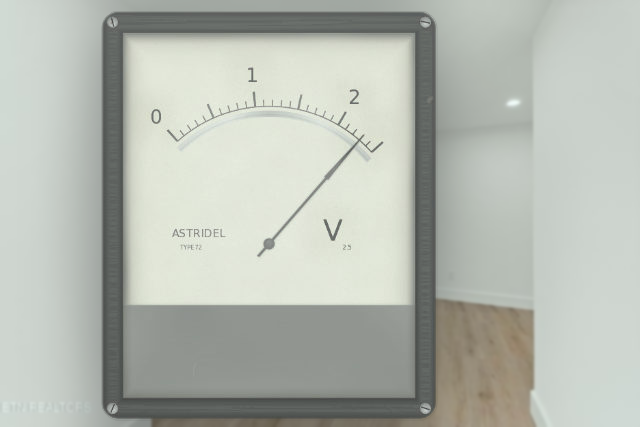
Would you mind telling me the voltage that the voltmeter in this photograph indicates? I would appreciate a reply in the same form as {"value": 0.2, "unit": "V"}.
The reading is {"value": 2.3, "unit": "V"}
